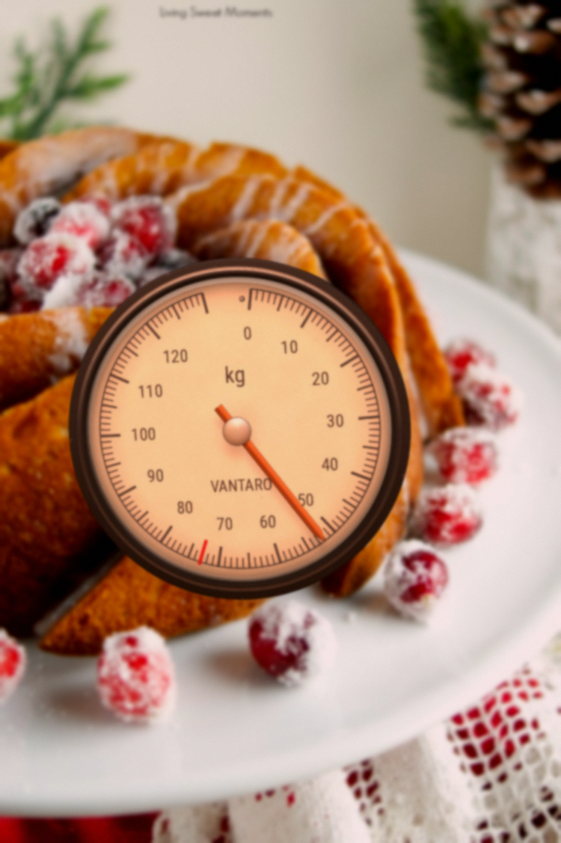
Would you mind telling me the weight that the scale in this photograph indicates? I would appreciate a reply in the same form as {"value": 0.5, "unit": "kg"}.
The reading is {"value": 52, "unit": "kg"}
